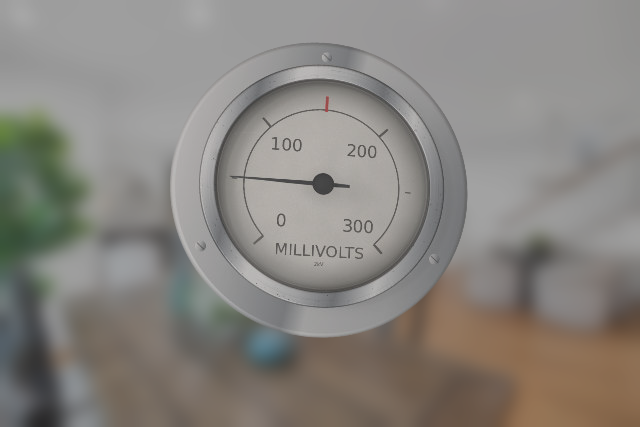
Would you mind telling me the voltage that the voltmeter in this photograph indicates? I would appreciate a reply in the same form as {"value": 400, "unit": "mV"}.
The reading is {"value": 50, "unit": "mV"}
